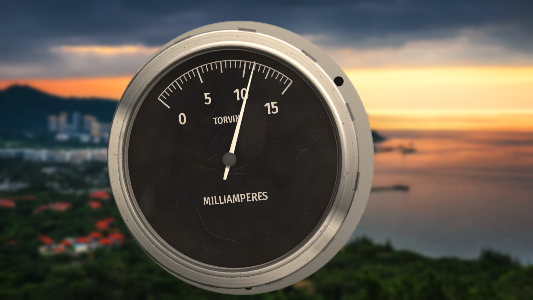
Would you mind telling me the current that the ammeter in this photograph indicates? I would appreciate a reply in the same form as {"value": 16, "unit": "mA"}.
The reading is {"value": 11, "unit": "mA"}
